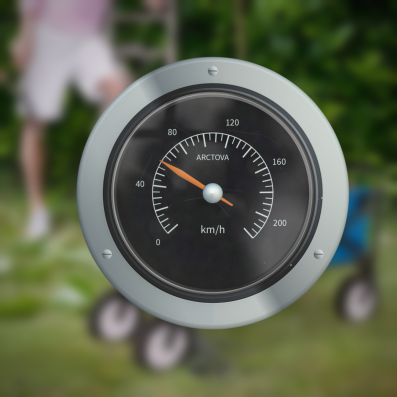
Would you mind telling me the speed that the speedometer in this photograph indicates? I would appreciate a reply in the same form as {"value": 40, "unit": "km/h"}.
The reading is {"value": 60, "unit": "km/h"}
